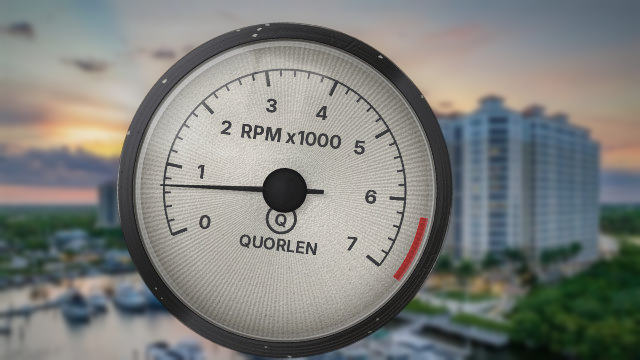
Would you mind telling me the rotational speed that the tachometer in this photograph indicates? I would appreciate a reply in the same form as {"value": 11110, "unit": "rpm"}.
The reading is {"value": 700, "unit": "rpm"}
